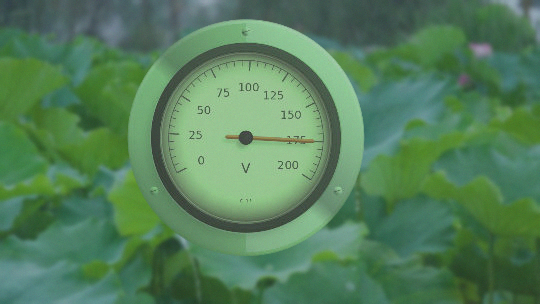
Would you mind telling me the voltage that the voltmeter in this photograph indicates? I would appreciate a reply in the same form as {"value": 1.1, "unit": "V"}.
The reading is {"value": 175, "unit": "V"}
